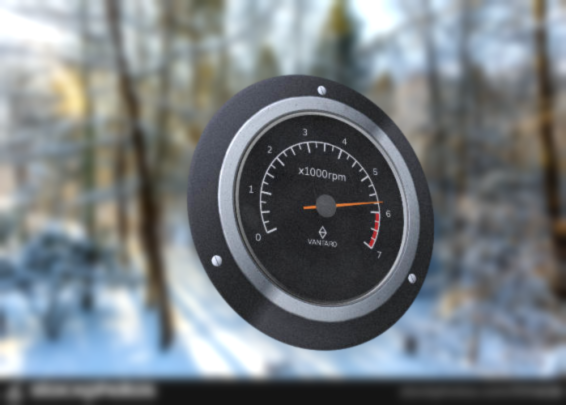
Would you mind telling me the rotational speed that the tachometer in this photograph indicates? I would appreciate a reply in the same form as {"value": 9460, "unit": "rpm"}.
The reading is {"value": 5750, "unit": "rpm"}
